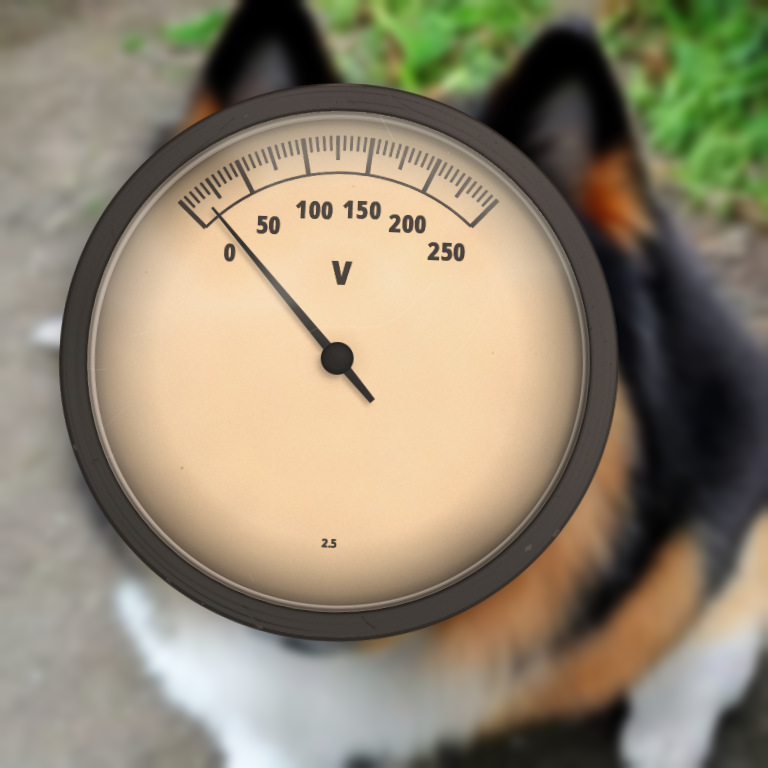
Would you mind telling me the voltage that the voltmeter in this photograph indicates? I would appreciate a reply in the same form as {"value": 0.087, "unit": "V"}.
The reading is {"value": 15, "unit": "V"}
